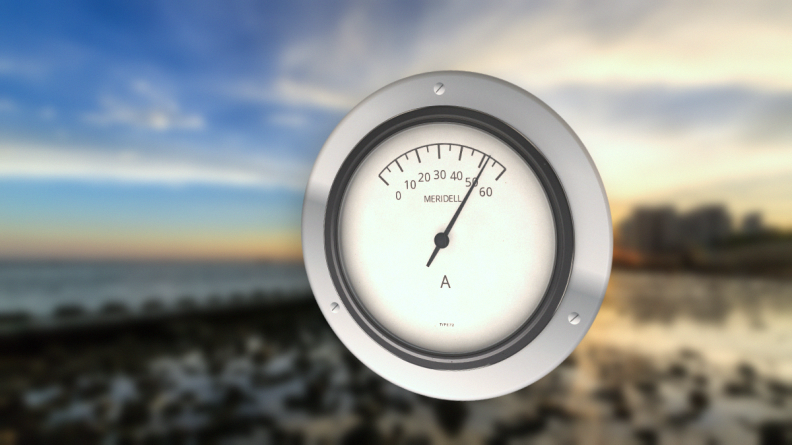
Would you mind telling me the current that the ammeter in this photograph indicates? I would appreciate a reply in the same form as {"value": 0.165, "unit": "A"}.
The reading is {"value": 52.5, "unit": "A"}
